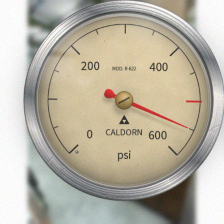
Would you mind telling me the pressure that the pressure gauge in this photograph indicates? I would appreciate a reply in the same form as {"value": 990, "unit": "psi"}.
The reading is {"value": 550, "unit": "psi"}
